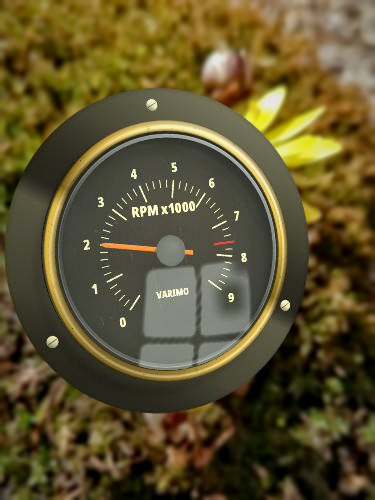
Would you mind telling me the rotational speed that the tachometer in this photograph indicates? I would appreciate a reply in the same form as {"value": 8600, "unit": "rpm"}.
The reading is {"value": 2000, "unit": "rpm"}
